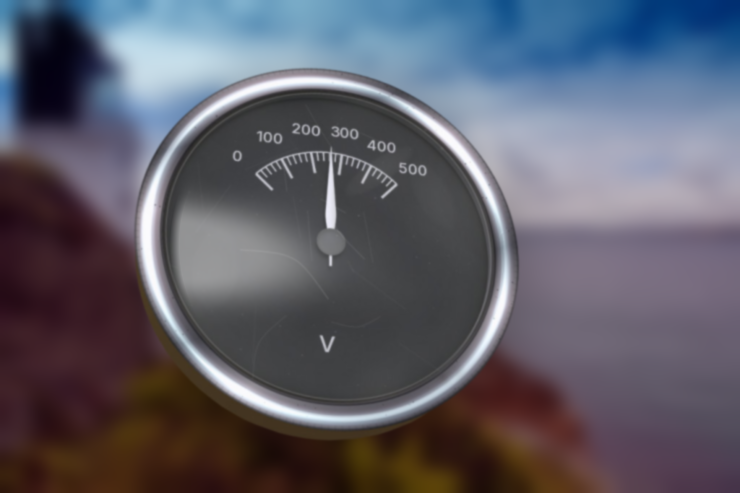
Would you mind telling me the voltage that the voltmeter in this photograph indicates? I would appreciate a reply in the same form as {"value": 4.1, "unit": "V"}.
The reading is {"value": 260, "unit": "V"}
